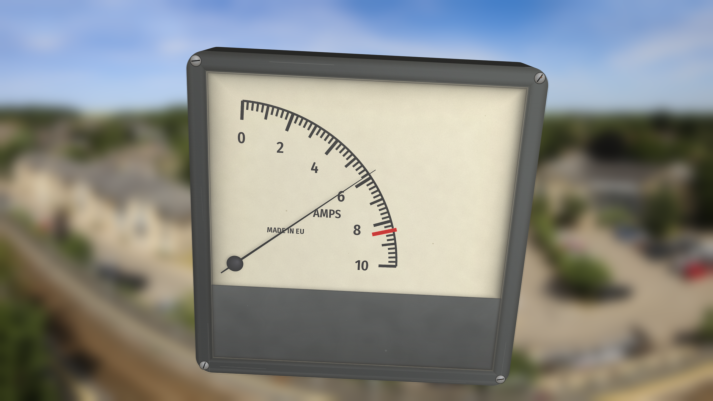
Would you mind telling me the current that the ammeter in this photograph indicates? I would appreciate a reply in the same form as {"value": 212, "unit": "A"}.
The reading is {"value": 5.8, "unit": "A"}
